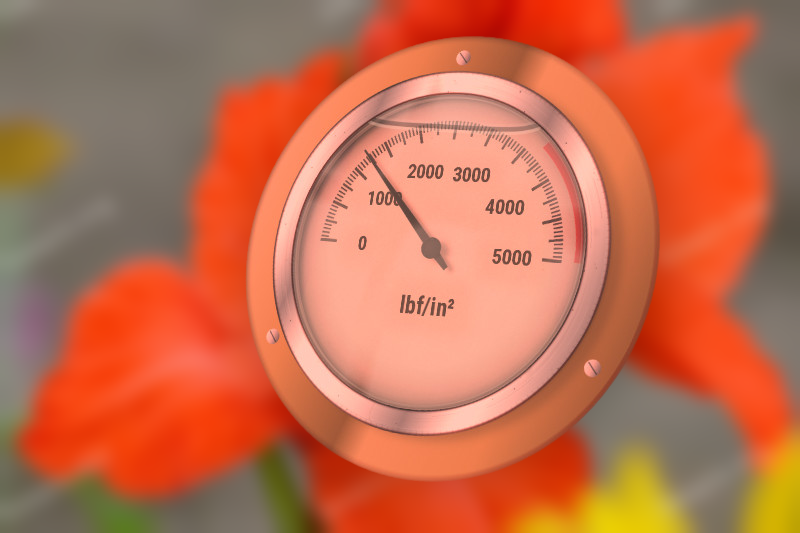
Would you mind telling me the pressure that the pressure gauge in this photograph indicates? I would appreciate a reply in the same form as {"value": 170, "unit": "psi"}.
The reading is {"value": 1250, "unit": "psi"}
